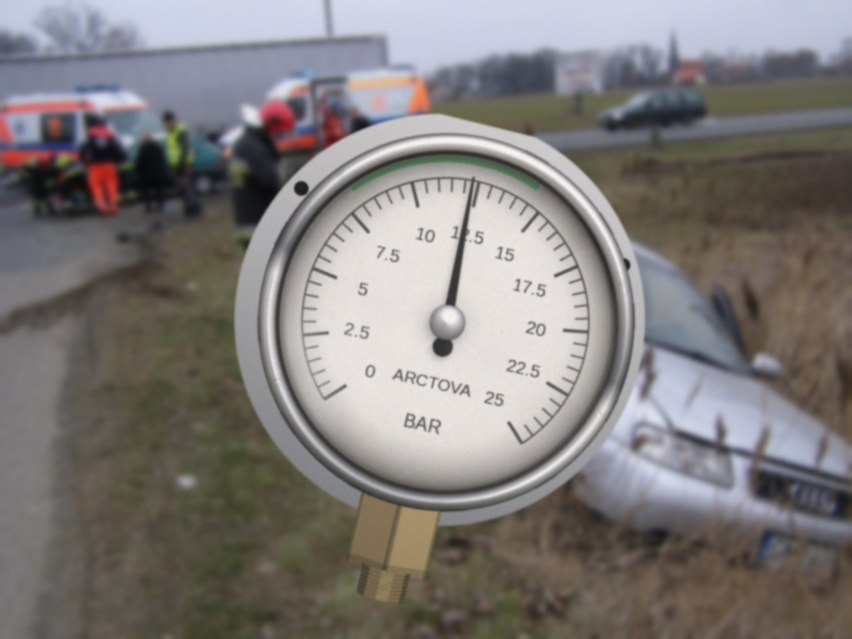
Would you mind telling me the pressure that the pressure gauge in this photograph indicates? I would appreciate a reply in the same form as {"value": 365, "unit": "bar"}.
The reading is {"value": 12.25, "unit": "bar"}
